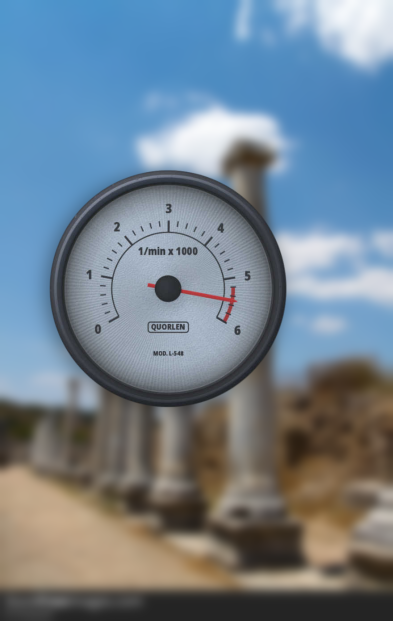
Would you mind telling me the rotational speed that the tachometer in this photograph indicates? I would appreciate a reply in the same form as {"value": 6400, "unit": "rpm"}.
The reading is {"value": 5500, "unit": "rpm"}
